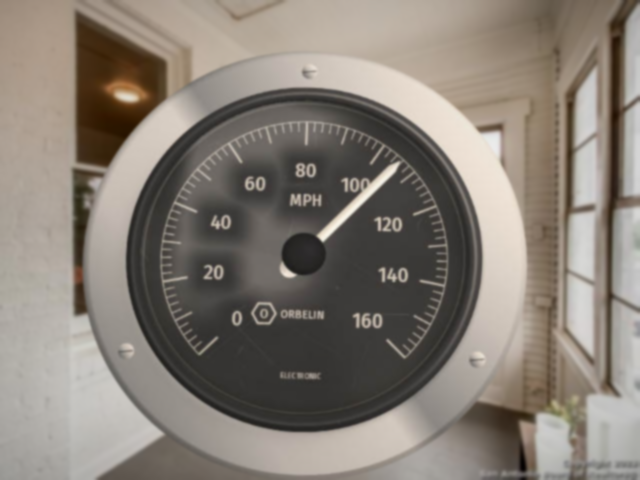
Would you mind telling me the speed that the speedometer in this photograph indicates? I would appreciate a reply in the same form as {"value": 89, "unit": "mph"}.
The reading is {"value": 106, "unit": "mph"}
